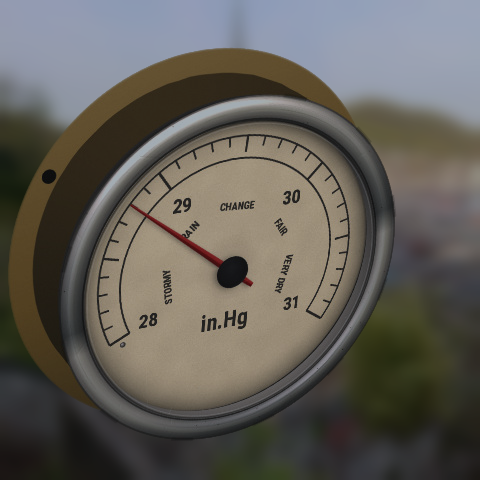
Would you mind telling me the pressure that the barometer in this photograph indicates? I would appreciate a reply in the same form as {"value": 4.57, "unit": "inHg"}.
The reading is {"value": 28.8, "unit": "inHg"}
